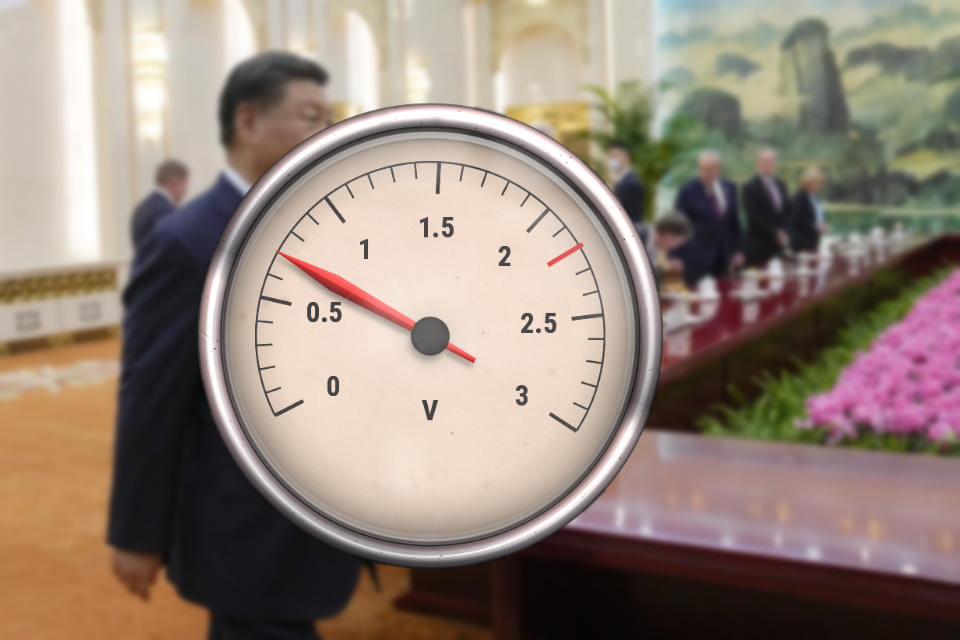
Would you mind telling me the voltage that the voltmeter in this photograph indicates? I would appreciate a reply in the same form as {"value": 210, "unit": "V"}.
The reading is {"value": 0.7, "unit": "V"}
